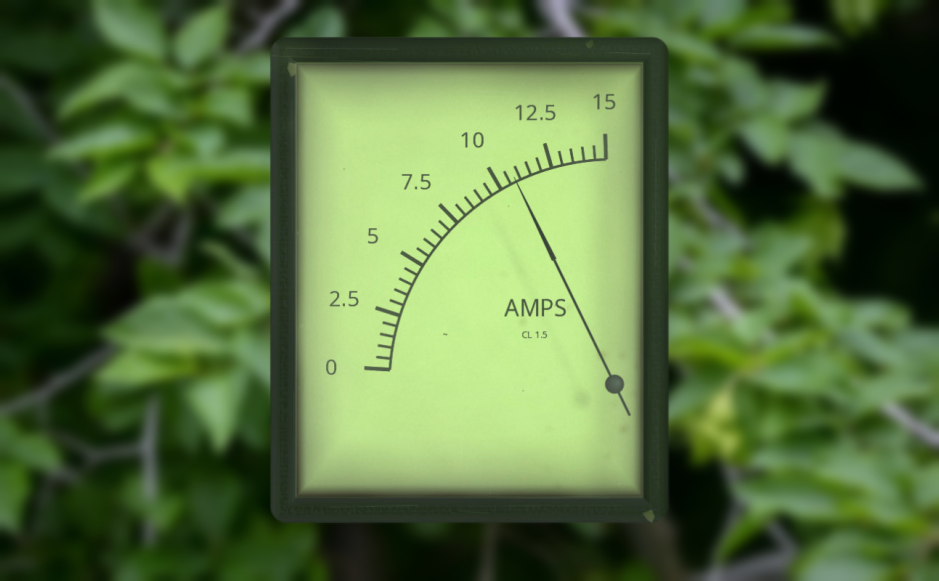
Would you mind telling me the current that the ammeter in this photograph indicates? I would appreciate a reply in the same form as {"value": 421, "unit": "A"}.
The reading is {"value": 10.75, "unit": "A"}
